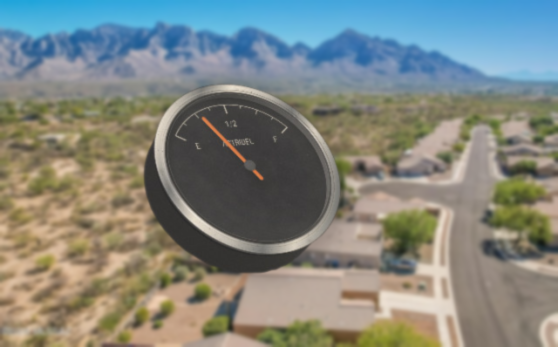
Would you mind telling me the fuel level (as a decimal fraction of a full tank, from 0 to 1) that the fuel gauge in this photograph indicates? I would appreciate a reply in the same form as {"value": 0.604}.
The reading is {"value": 0.25}
